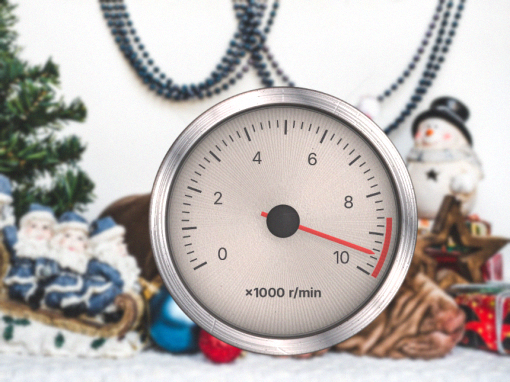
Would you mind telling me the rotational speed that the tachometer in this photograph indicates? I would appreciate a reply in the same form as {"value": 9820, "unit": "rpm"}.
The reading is {"value": 9500, "unit": "rpm"}
